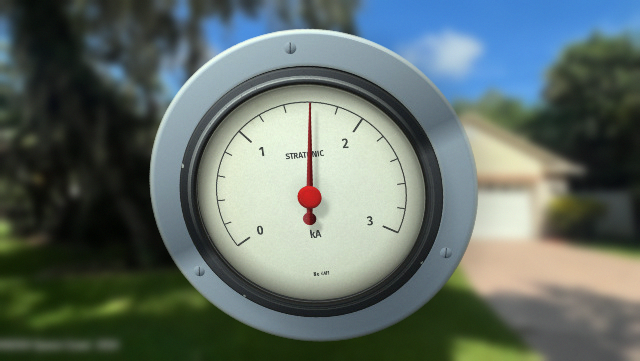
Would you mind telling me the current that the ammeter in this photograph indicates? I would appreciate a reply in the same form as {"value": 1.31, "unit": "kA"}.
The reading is {"value": 1.6, "unit": "kA"}
